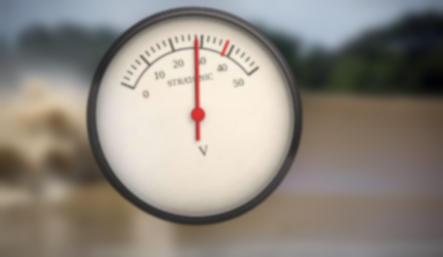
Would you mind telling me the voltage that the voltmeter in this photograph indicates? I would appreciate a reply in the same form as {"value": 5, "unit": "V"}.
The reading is {"value": 28, "unit": "V"}
